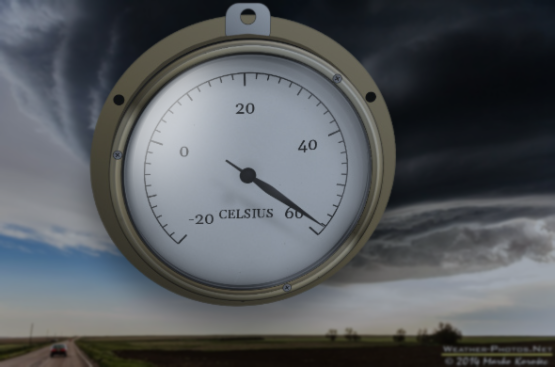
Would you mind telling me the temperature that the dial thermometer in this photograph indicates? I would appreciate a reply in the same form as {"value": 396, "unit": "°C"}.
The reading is {"value": 58, "unit": "°C"}
